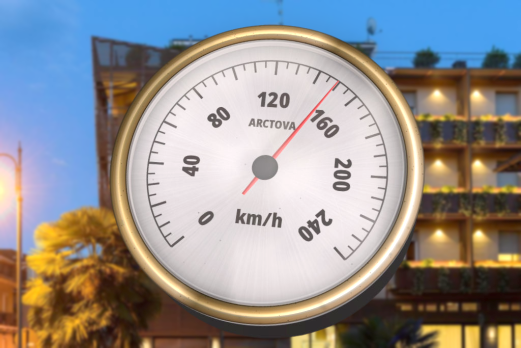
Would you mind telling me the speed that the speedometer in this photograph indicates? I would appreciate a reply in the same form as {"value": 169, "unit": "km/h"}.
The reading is {"value": 150, "unit": "km/h"}
